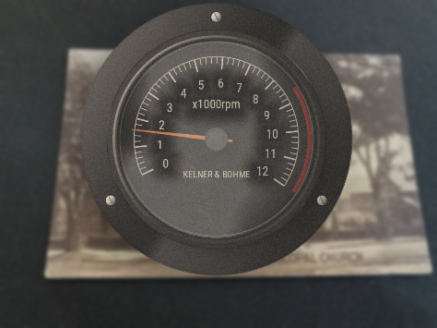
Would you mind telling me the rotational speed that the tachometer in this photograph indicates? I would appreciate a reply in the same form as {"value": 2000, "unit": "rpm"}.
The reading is {"value": 1600, "unit": "rpm"}
